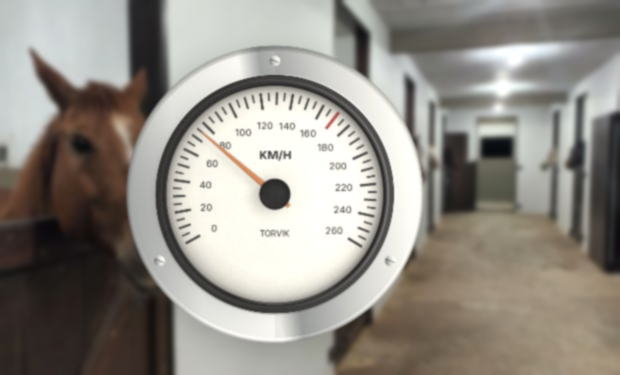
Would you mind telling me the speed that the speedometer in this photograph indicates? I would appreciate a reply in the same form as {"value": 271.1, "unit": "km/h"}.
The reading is {"value": 75, "unit": "km/h"}
